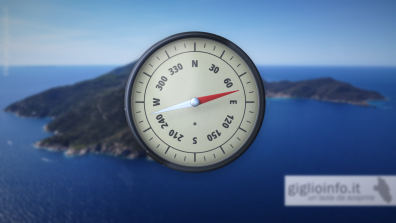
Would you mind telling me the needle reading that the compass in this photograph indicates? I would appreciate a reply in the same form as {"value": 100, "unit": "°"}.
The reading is {"value": 75, "unit": "°"}
